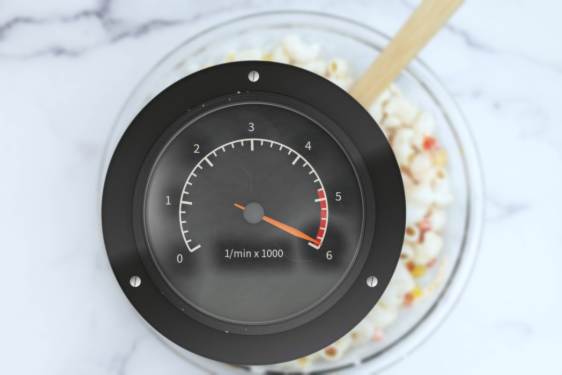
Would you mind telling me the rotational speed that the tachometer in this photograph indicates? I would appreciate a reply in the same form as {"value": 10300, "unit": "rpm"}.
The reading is {"value": 5900, "unit": "rpm"}
